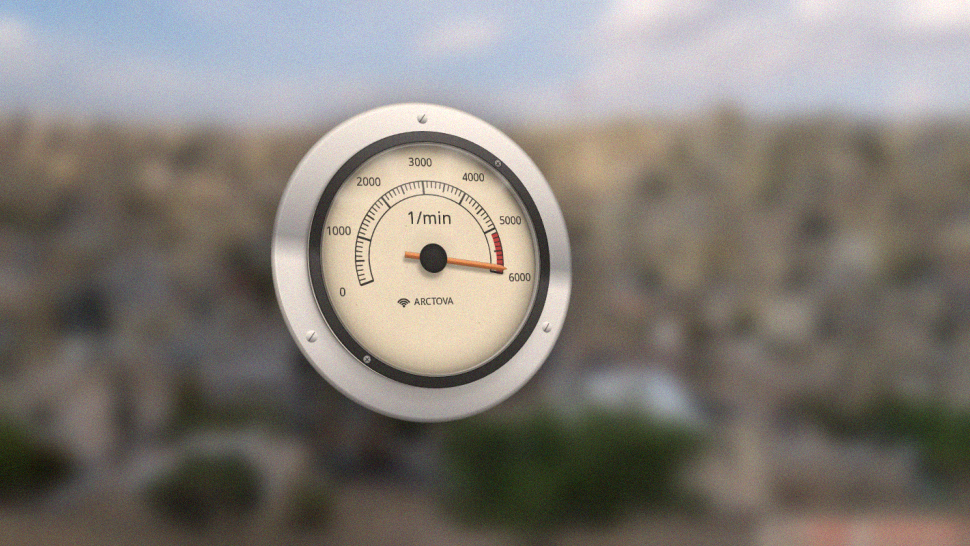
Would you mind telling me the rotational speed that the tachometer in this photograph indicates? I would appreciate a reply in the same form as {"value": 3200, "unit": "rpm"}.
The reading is {"value": 5900, "unit": "rpm"}
